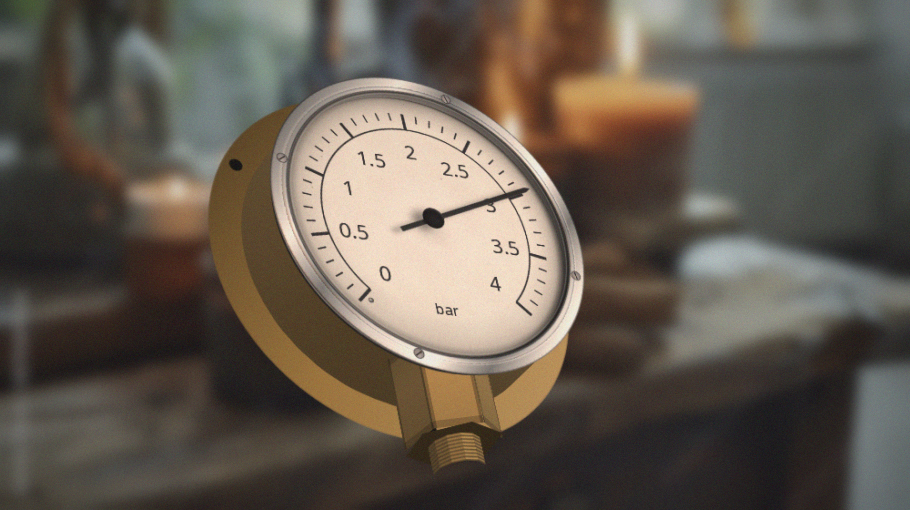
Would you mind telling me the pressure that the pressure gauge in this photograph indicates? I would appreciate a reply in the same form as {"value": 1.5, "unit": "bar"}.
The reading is {"value": 3, "unit": "bar"}
